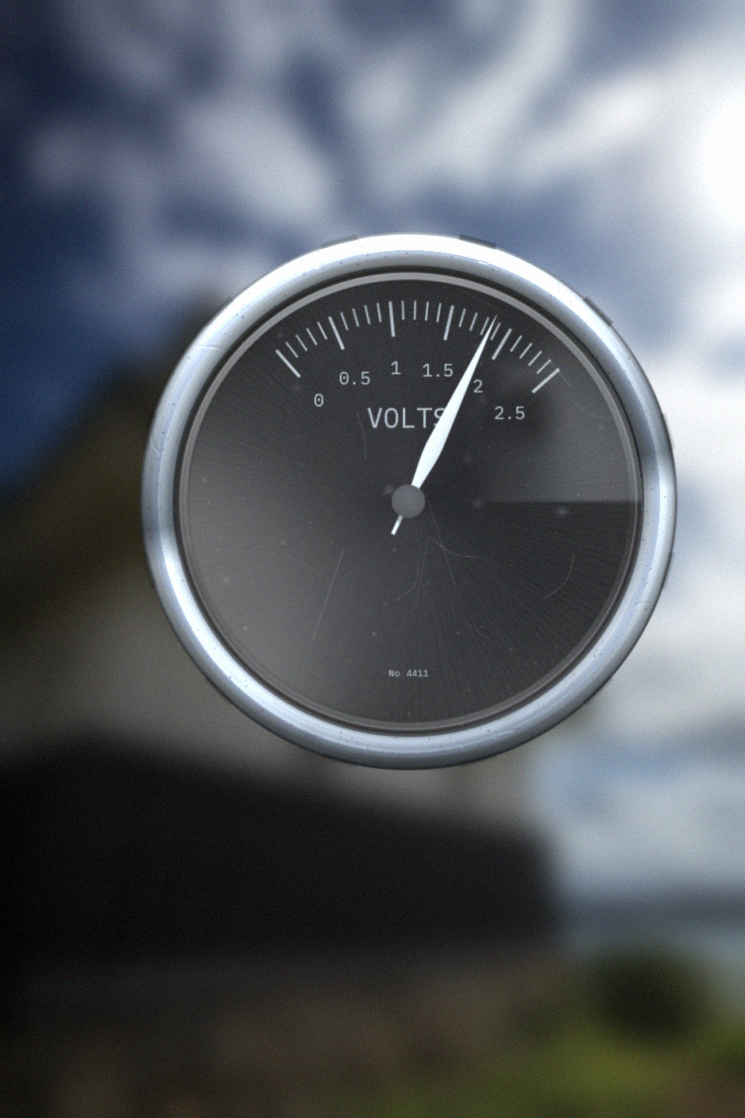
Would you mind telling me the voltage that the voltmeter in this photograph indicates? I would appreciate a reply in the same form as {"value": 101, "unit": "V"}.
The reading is {"value": 1.85, "unit": "V"}
